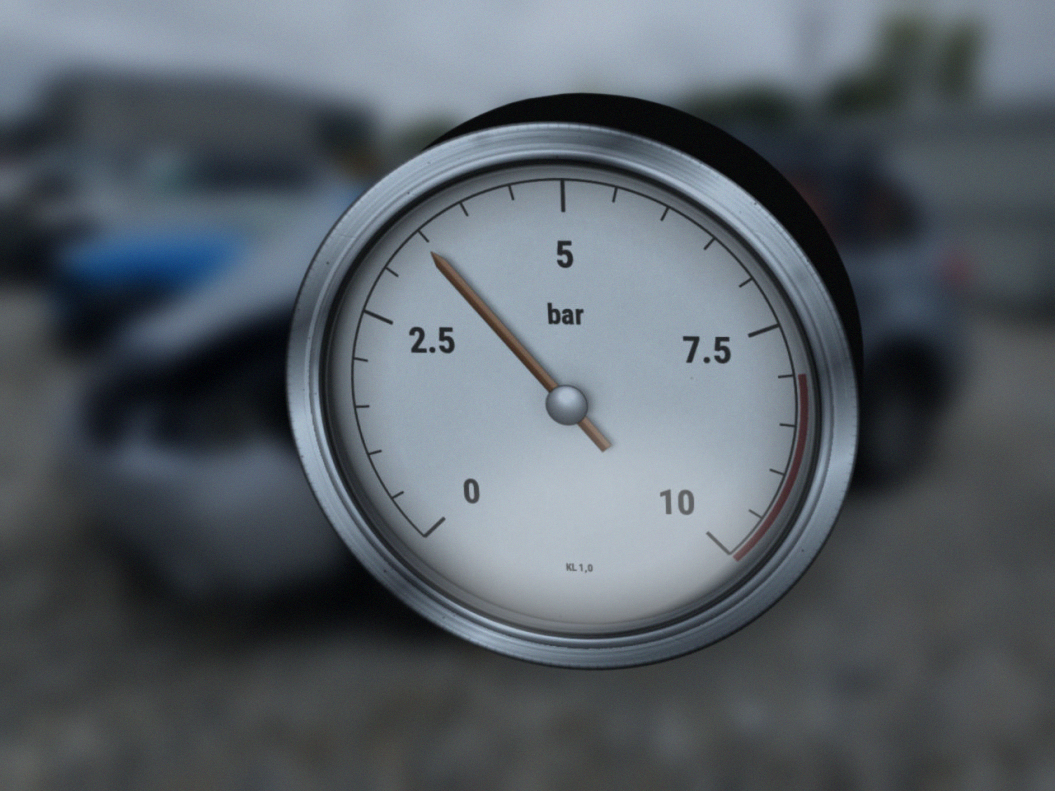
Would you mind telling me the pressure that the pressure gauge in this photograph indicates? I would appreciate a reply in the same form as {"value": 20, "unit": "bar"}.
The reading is {"value": 3.5, "unit": "bar"}
